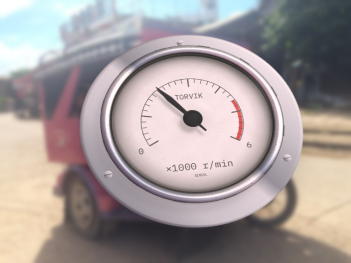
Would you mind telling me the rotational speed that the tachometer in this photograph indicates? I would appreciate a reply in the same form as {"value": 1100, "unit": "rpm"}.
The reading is {"value": 2000, "unit": "rpm"}
